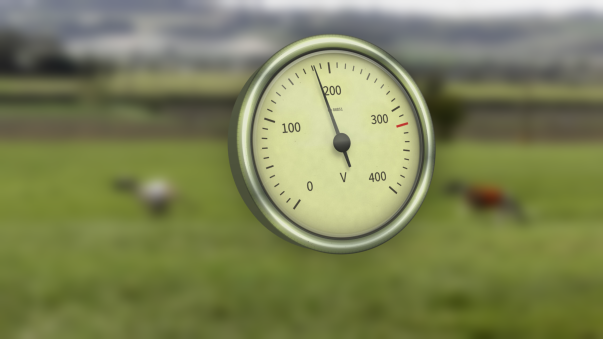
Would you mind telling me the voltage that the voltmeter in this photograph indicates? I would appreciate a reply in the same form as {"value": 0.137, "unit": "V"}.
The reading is {"value": 180, "unit": "V"}
